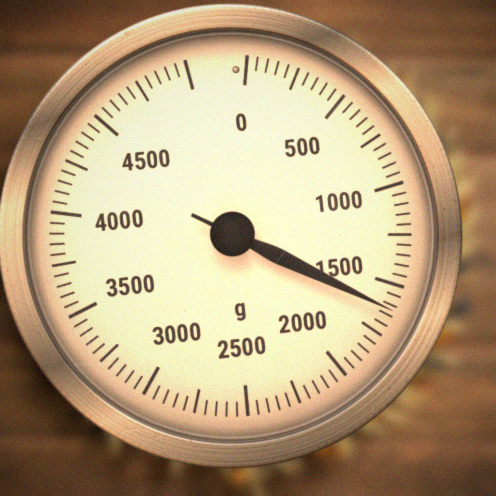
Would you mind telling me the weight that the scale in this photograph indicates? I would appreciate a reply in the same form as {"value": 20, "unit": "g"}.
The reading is {"value": 1625, "unit": "g"}
